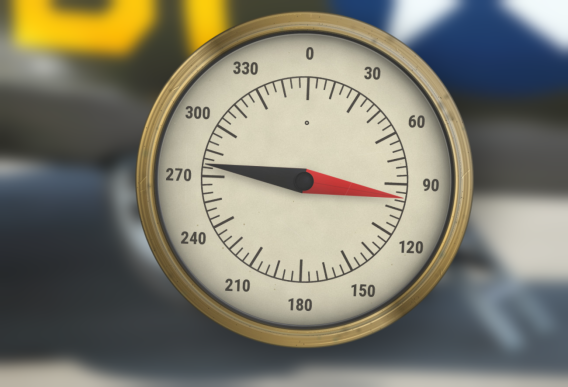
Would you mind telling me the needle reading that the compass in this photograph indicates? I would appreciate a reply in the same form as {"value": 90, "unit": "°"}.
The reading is {"value": 97.5, "unit": "°"}
